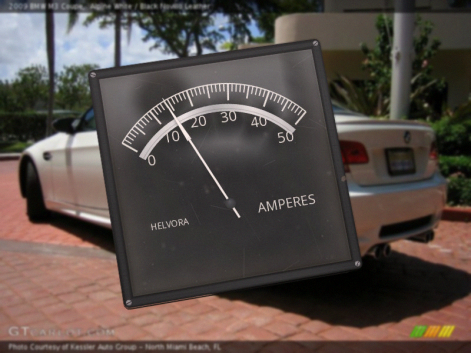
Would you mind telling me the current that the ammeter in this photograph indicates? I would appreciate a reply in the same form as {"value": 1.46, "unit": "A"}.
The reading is {"value": 14, "unit": "A"}
